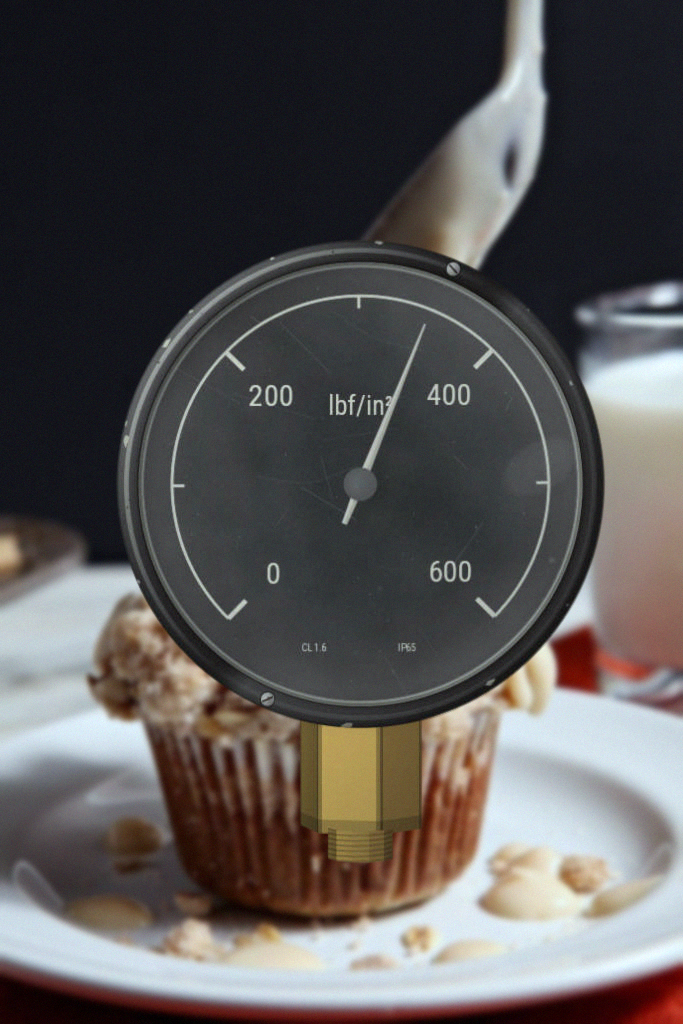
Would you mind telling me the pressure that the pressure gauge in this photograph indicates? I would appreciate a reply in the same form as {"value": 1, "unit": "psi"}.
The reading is {"value": 350, "unit": "psi"}
